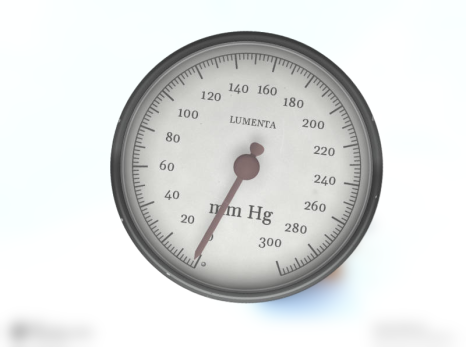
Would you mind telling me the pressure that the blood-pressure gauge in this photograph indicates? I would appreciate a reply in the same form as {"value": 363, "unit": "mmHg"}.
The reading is {"value": 2, "unit": "mmHg"}
